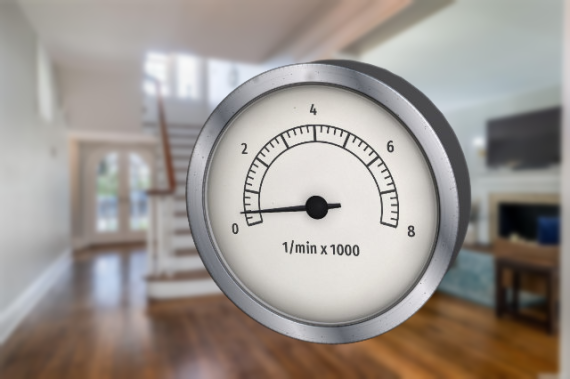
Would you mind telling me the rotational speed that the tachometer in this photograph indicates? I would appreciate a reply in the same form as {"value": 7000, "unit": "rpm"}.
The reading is {"value": 400, "unit": "rpm"}
